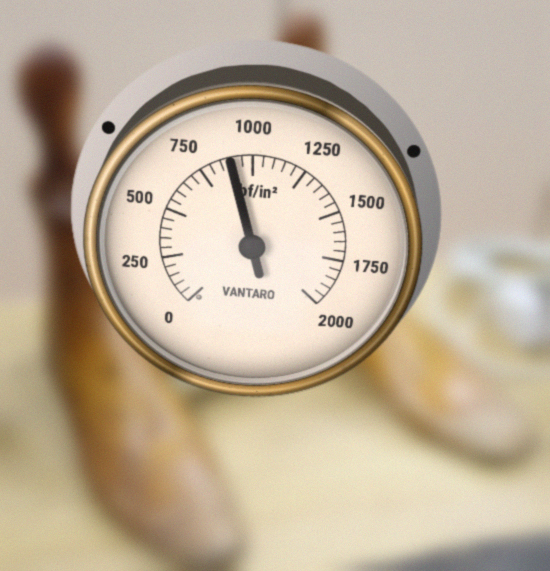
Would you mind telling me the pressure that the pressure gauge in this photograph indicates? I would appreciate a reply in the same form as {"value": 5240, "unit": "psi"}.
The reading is {"value": 900, "unit": "psi"}
